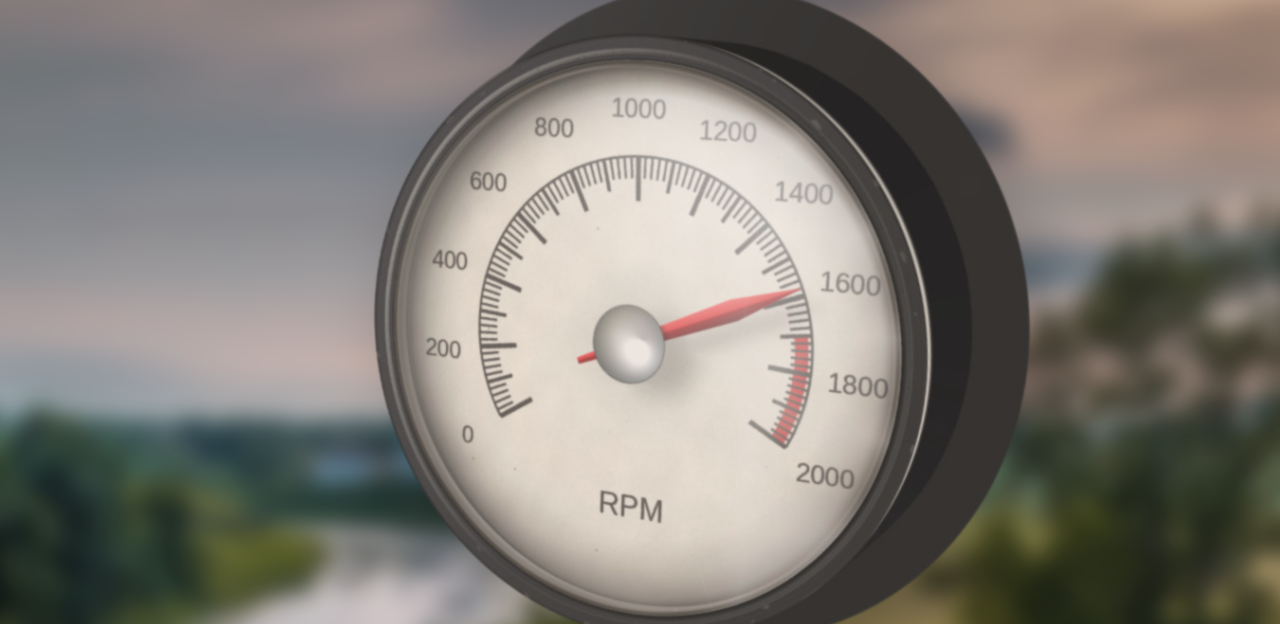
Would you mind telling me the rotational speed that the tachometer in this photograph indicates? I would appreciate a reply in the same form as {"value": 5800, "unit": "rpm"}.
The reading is {"value": 1580, "unit": "rpm"}
